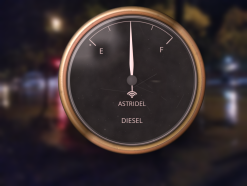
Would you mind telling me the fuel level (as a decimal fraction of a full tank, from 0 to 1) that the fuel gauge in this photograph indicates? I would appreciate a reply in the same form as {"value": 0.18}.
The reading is {"value": 0.5}
